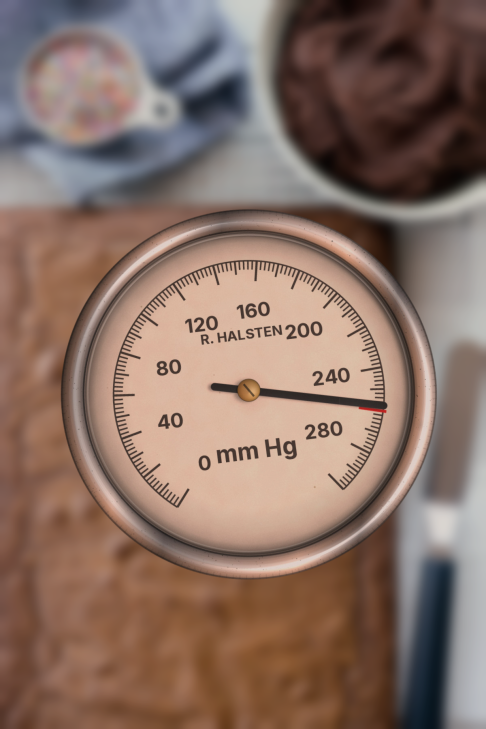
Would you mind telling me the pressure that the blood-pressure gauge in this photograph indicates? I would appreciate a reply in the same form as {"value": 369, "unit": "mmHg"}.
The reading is {"value": 258, "unit": "mmHg"}
